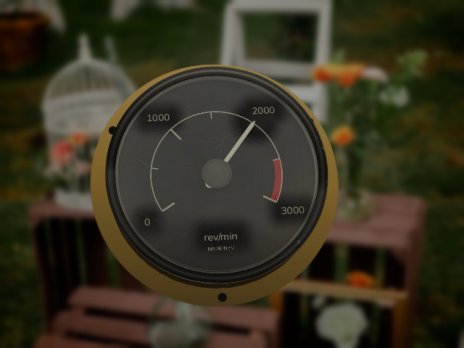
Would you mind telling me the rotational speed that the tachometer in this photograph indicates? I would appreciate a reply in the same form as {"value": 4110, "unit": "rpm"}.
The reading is {"value": 2000, "unit": "rpm"}
